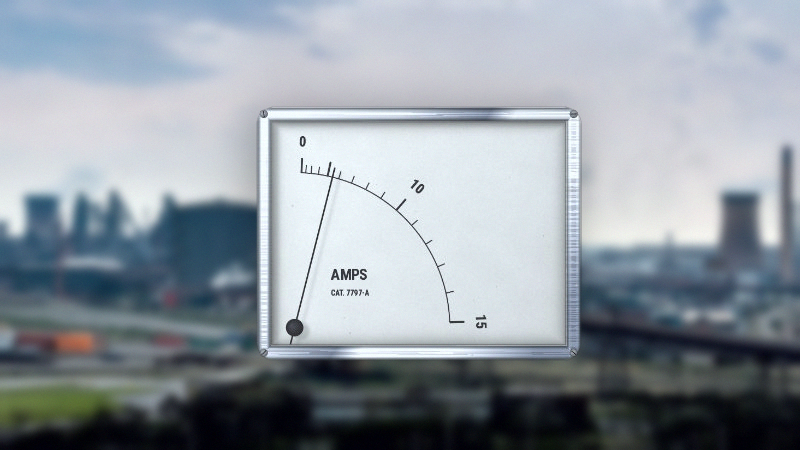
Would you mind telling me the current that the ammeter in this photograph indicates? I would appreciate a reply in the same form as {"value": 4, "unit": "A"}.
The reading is {"value": 5.5, "unit": "A"}
